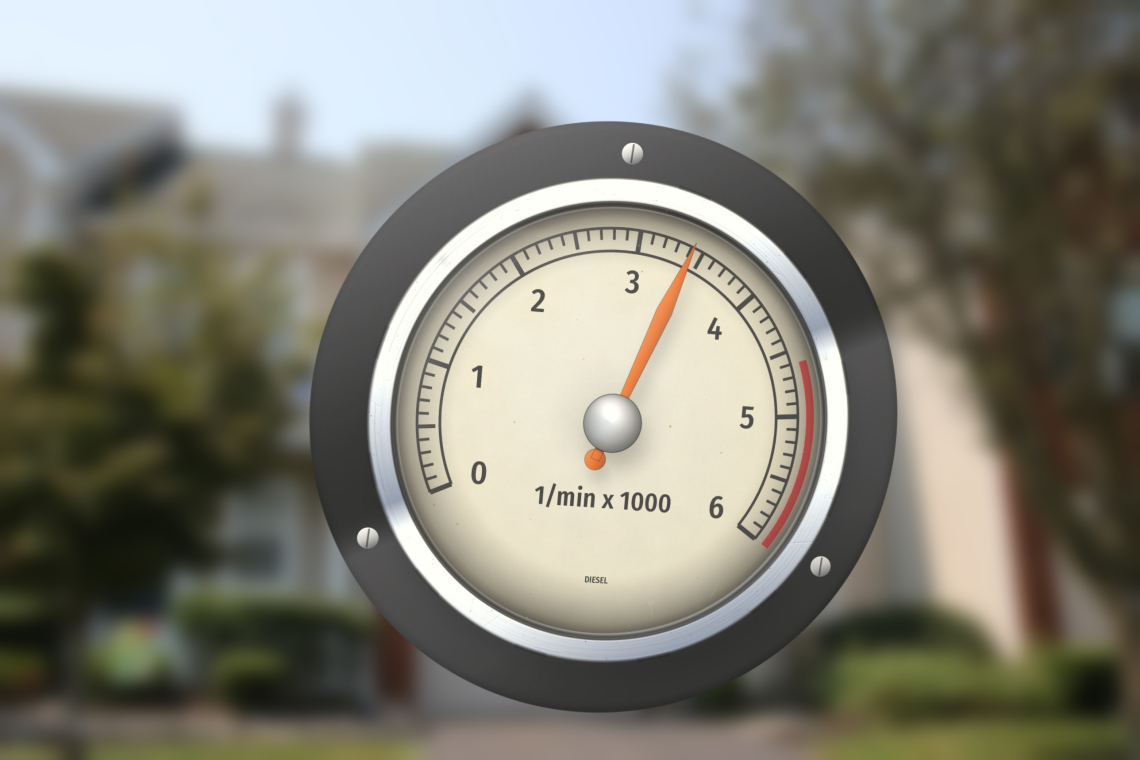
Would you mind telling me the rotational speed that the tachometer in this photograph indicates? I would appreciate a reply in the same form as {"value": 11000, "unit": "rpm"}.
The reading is {"value": 3400, "unit": "rpm"}
